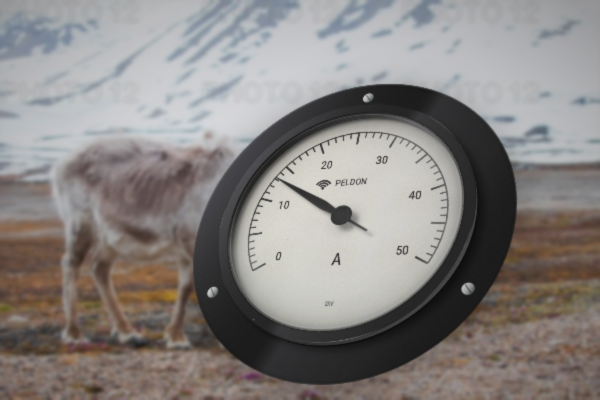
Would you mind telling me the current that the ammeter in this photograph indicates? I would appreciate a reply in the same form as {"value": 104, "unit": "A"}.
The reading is {"value": 13, "unit": "A"}
